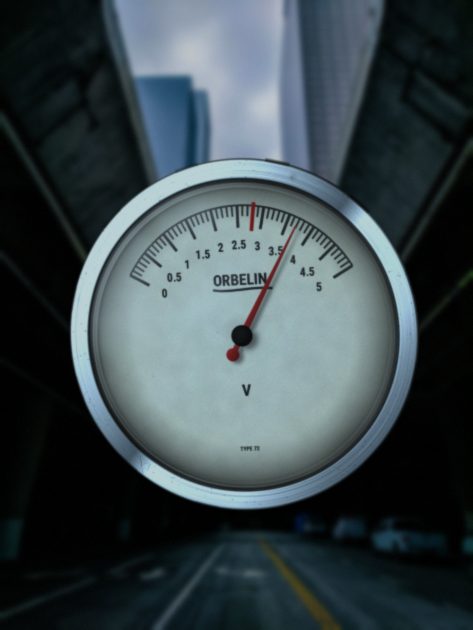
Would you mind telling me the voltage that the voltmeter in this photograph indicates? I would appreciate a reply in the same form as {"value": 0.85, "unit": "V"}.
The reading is {"value": 3.7, "unit": "V"}
